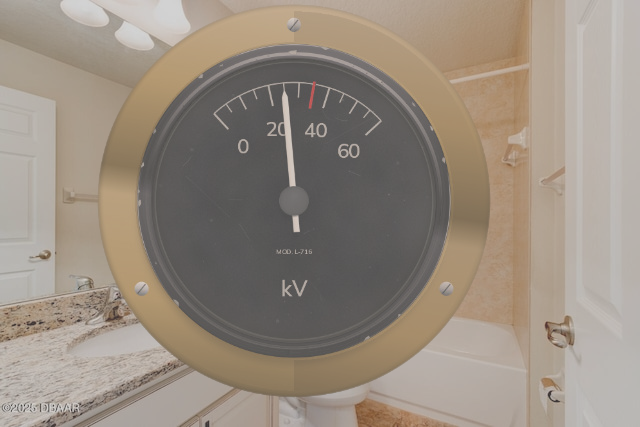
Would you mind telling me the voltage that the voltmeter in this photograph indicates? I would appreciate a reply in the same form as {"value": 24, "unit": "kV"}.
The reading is {"value": 25, "unit": "kV"}
